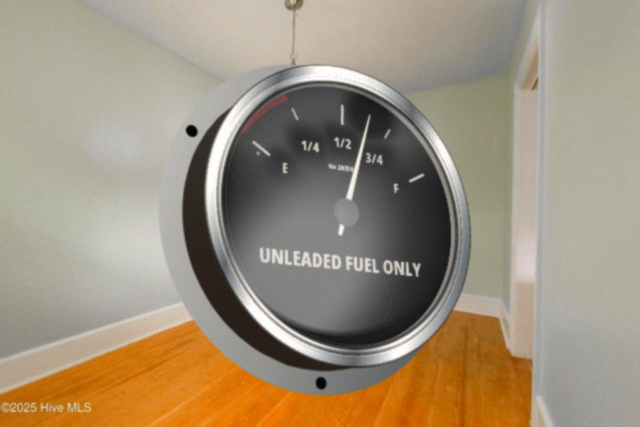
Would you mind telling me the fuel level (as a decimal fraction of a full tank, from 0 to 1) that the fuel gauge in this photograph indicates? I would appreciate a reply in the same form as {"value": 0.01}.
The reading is {"value": 0.625}
